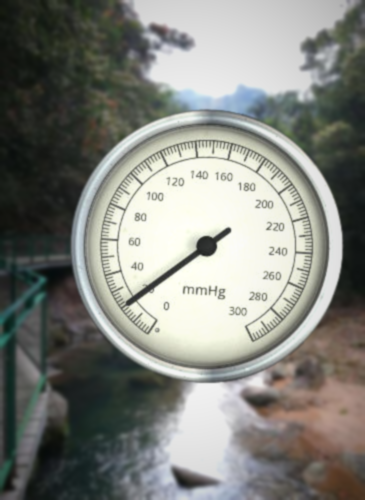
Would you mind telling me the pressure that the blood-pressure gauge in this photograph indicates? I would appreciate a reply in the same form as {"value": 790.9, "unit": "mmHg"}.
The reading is {"value": 20, "unit": "mmHg"}
